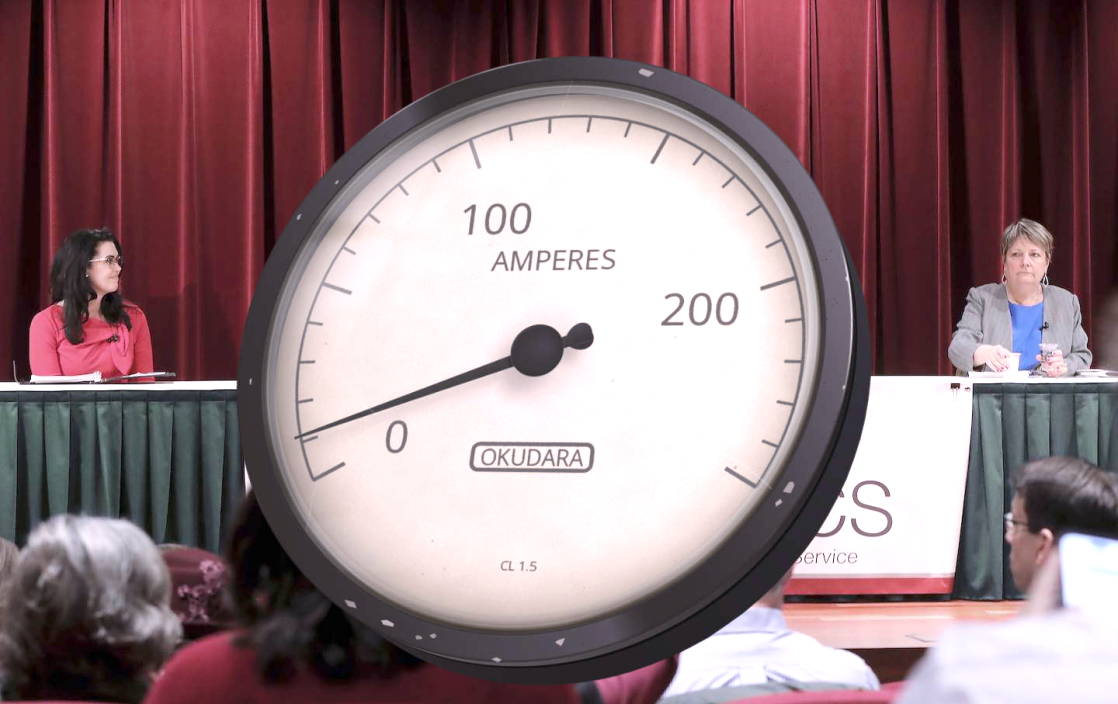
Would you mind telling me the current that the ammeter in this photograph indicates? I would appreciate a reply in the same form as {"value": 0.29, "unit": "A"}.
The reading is {"value": 10, "unit": "A"}
